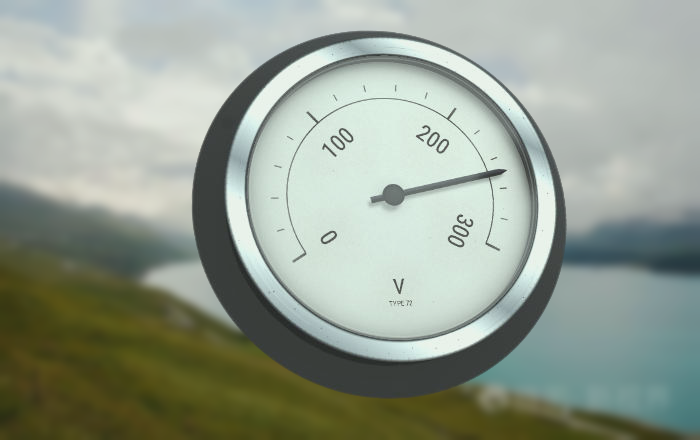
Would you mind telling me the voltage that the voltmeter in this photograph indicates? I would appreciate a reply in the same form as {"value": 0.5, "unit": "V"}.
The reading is {"value": 250, "unit": "V"}
